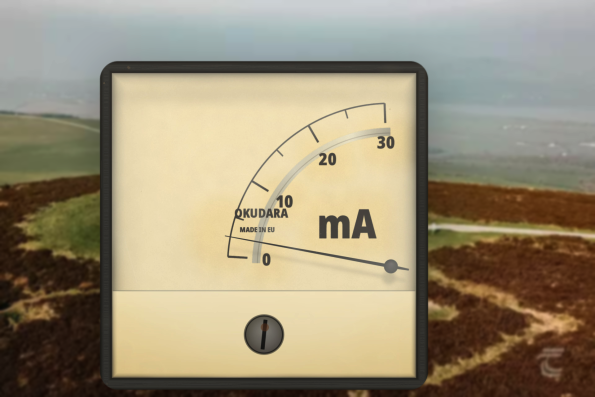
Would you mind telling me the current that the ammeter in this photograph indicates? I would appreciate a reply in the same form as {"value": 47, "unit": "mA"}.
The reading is {"value": 2.5, "unit": "mA"}
